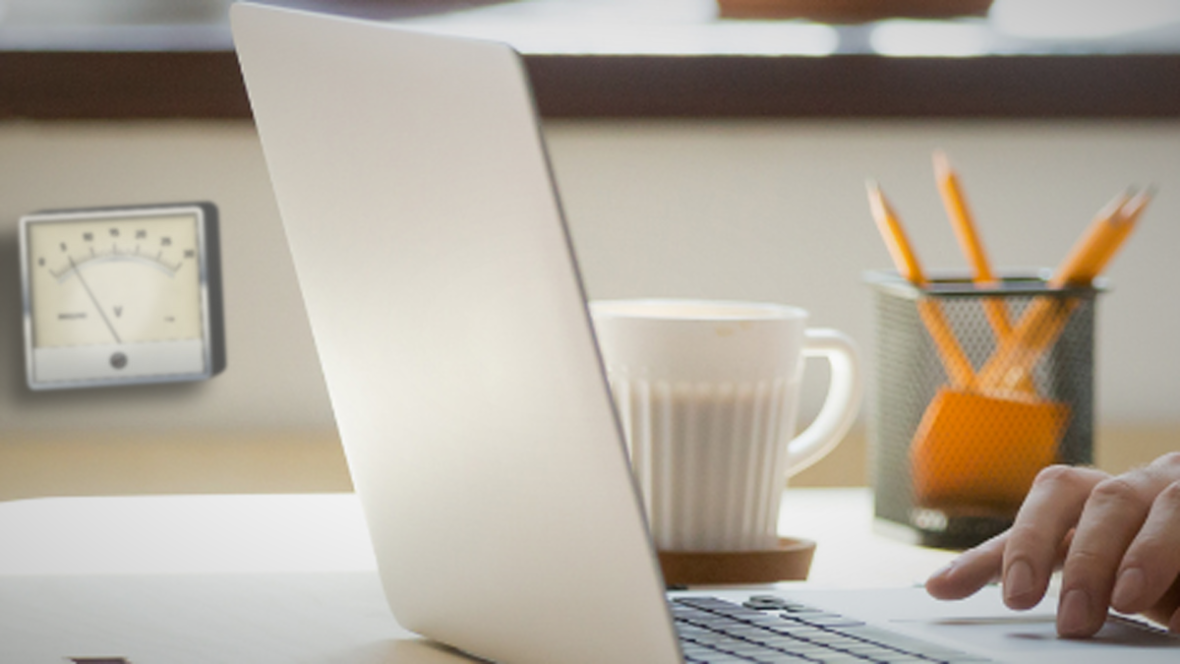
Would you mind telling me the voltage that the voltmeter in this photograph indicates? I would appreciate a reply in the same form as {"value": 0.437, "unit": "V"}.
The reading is {"value": 5, "unit": "V"}
